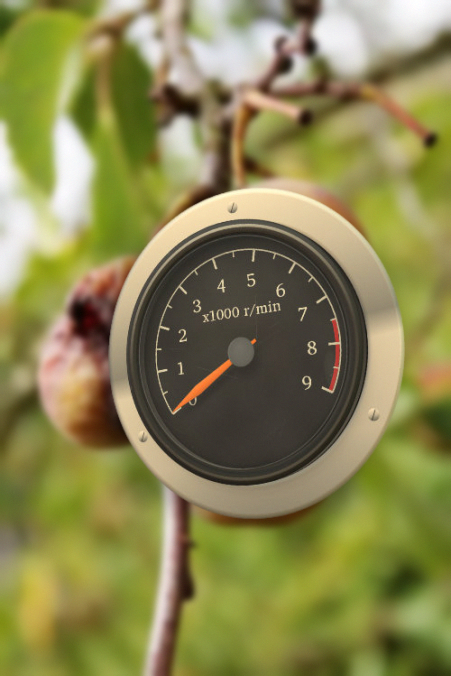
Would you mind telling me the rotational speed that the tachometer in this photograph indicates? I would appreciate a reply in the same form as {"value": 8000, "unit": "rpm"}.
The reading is {"value": 0, "unit": "rpm"}
